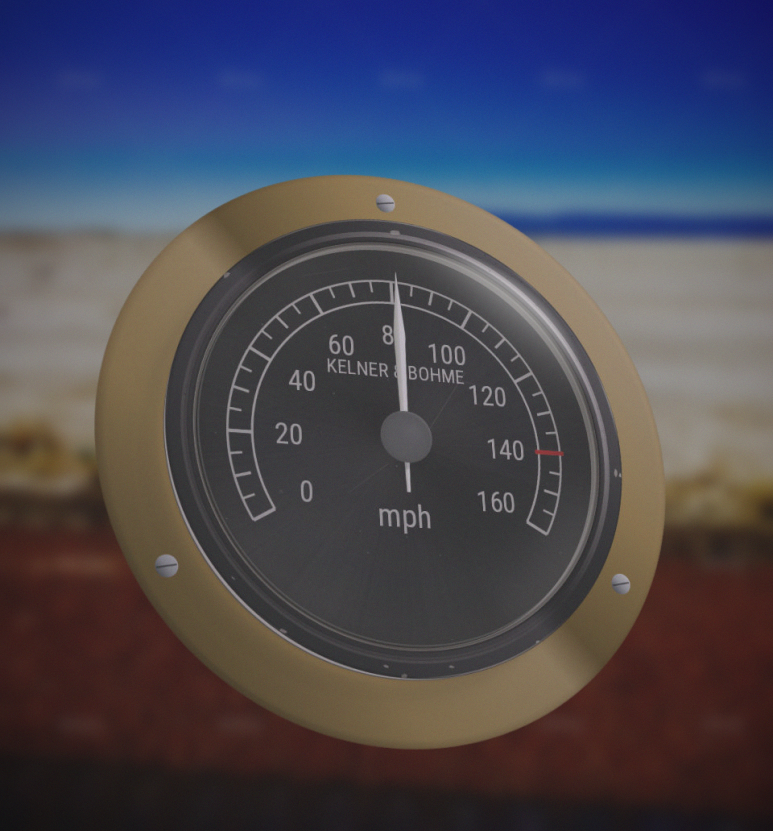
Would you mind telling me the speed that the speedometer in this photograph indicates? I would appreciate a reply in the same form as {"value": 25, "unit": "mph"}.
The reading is {"value": 80, "unit": "mph"}
